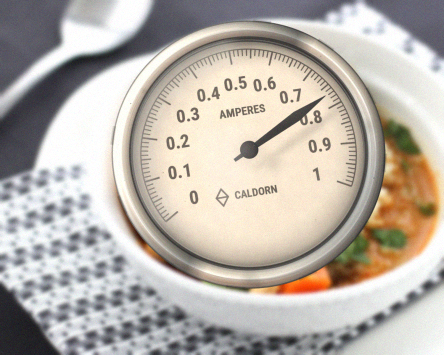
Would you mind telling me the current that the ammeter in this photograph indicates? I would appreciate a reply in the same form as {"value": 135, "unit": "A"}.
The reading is {"value": 0.77, "unit": "A"}
